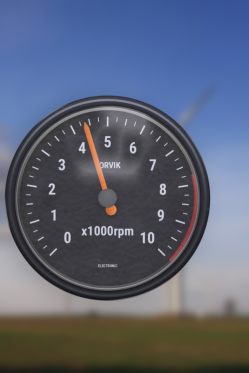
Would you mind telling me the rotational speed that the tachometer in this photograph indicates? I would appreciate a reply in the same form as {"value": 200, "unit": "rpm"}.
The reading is {"value": 4375, "unit": "rpm"}
